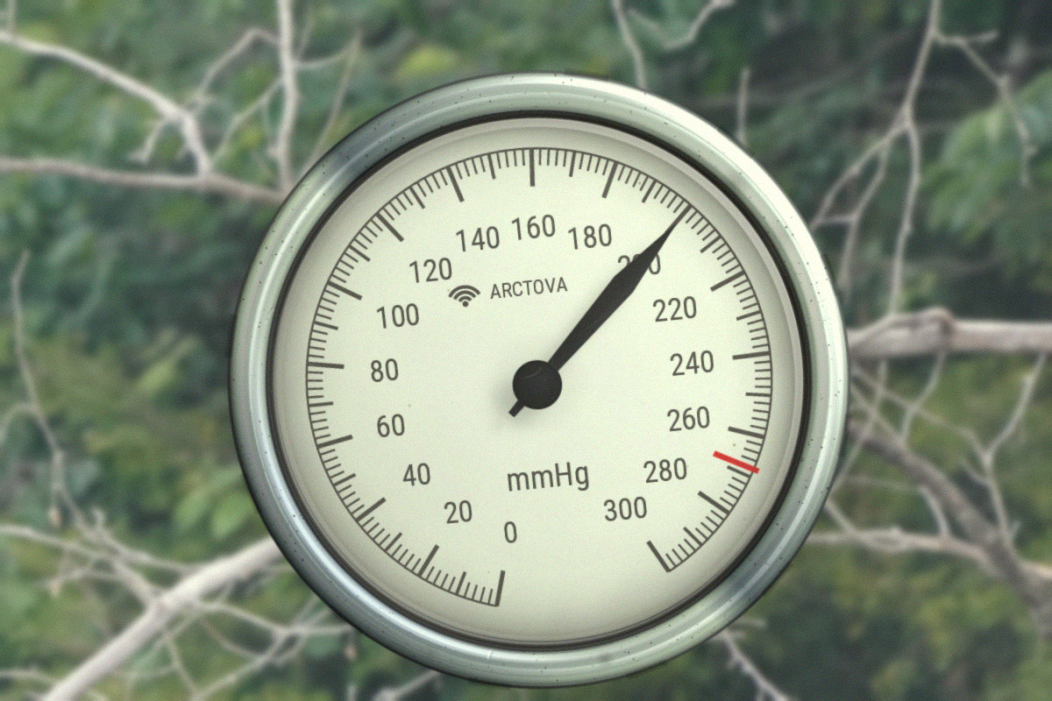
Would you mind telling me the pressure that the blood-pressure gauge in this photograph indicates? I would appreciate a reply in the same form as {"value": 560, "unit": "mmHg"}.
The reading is {"value": 200, "unit": "mmHg"}
